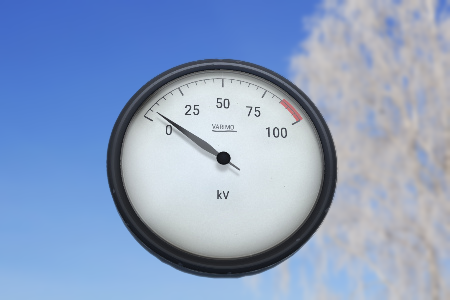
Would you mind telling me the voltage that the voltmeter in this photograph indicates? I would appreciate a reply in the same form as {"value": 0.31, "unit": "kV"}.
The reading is {"value": 5, "unit": "kV"}
